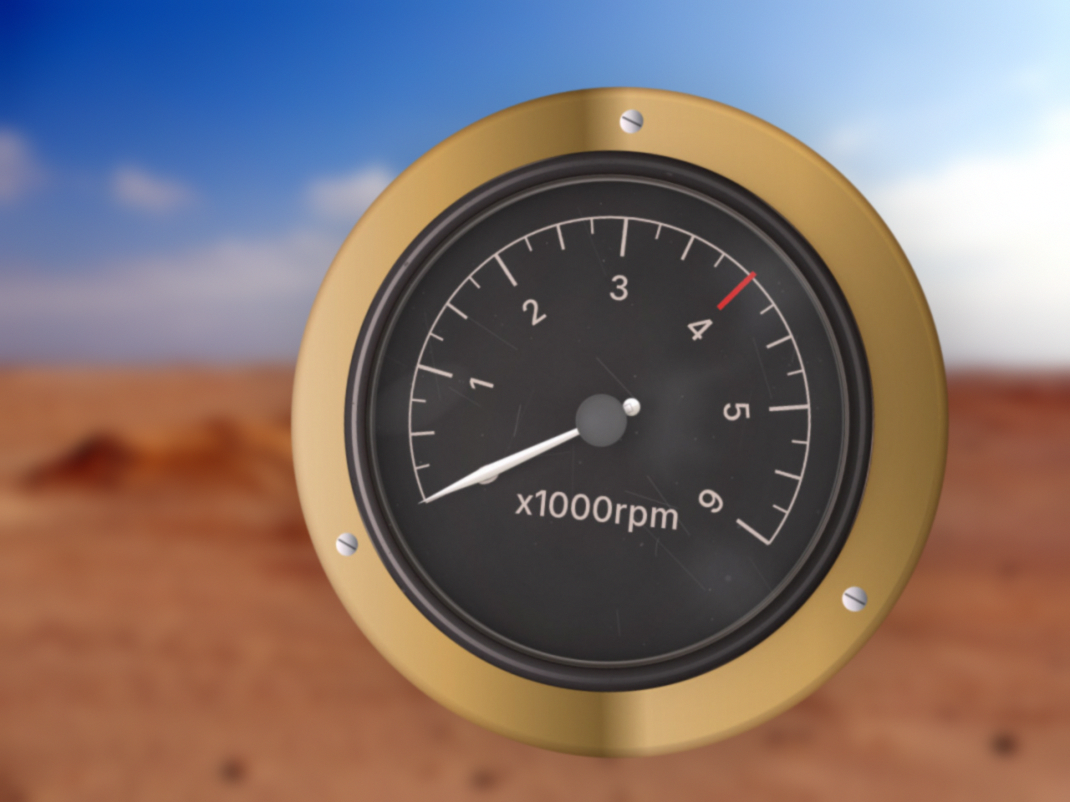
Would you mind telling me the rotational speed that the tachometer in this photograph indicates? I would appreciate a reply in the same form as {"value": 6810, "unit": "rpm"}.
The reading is {"value": 0, "unit": "rpm"}
